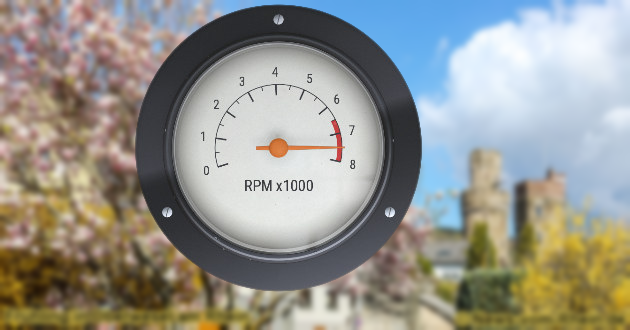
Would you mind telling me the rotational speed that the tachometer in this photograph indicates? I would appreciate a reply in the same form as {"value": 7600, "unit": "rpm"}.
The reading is {"value": 7500, "unit": "rpm"}
